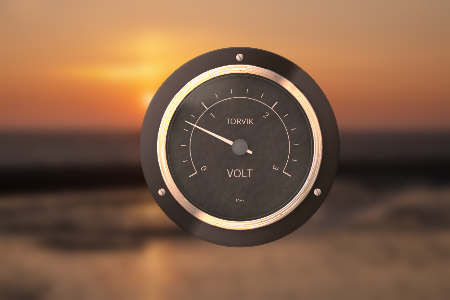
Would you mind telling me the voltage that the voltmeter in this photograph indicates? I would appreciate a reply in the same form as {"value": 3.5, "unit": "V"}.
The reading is {"value": 0.7, "unit": "V"}
